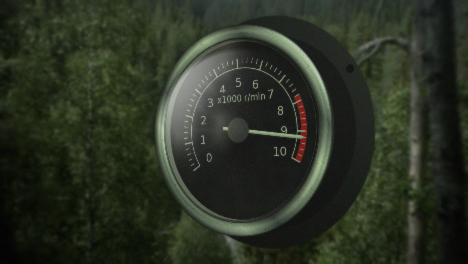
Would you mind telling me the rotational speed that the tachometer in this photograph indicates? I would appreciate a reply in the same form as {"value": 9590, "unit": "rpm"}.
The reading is {"value": 9200, "unit": "rpm"}
